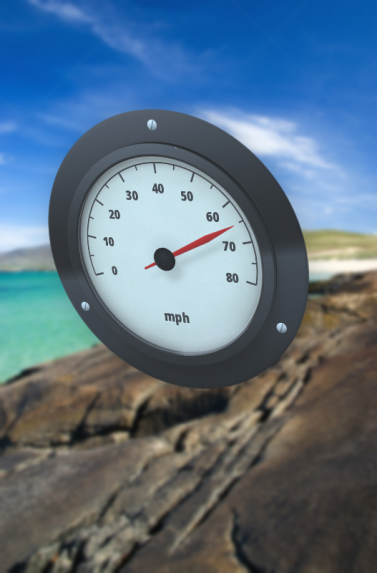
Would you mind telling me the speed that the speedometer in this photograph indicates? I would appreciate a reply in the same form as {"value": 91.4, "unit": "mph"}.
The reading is {"value": 65, "unit": "mph"}
